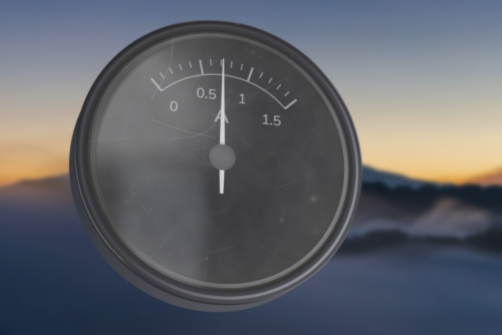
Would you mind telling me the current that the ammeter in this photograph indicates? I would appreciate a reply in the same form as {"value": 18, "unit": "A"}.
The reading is {"value": 0.7, "unit": "A"}
